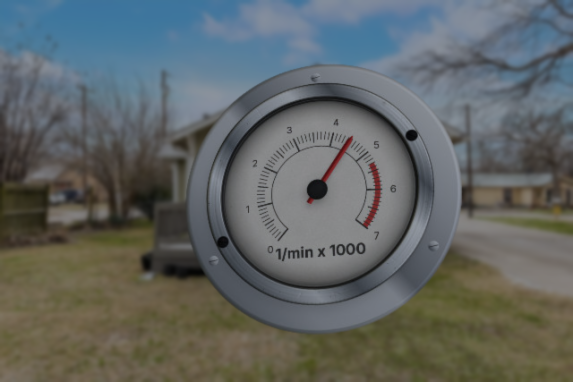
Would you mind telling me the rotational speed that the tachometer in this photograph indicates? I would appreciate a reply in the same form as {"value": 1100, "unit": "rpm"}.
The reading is {"value": 4500, "unit": "rpm"}
